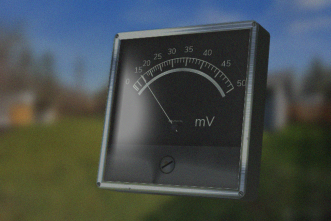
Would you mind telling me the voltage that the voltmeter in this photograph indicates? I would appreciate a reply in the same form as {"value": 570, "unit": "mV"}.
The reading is {"value": 15, "unit": "mV"}
